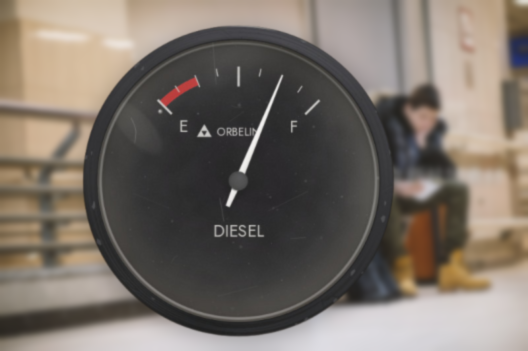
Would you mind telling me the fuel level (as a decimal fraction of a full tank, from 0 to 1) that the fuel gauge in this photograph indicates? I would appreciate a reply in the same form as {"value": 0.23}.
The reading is {"value": 0.75}
